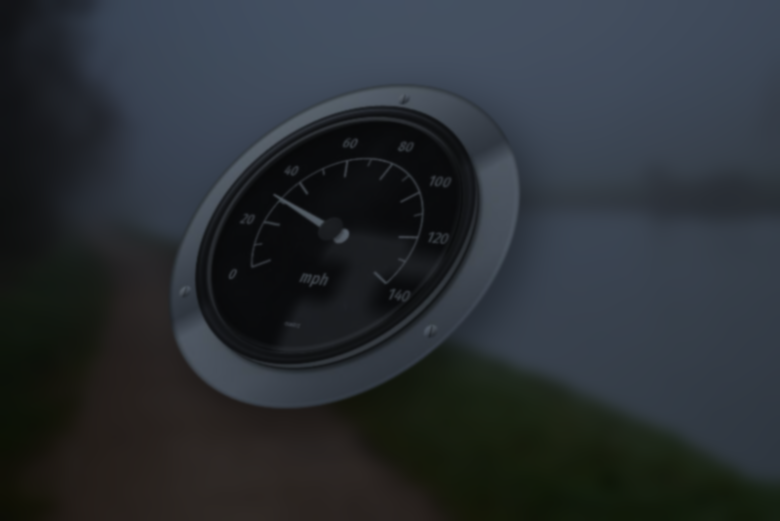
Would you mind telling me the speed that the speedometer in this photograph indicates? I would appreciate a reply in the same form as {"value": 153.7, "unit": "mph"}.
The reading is {"value": 30, "unit": "mph"}
